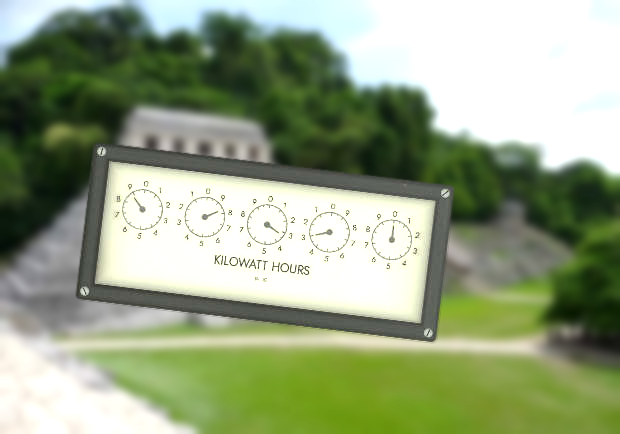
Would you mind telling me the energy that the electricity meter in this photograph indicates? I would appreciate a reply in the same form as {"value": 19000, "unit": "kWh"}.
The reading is {"value": 88330, "unit": "kWh"}
